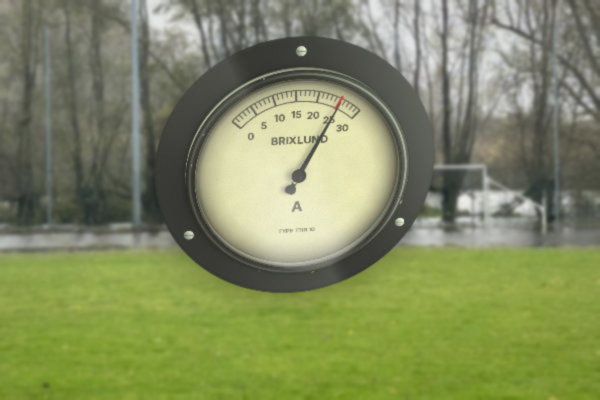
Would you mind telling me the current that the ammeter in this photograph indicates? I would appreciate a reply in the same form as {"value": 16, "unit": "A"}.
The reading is {"value": 25, "unit": "A"}
